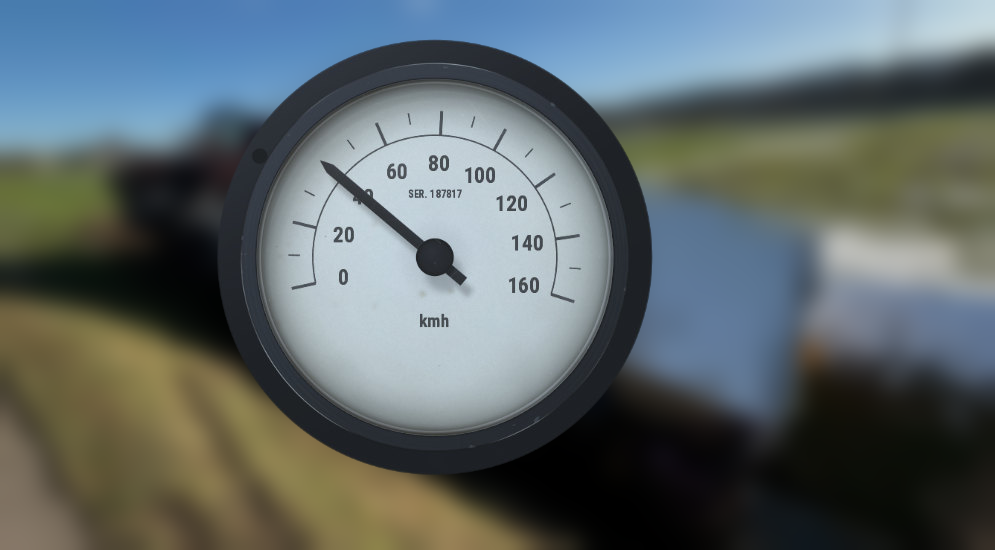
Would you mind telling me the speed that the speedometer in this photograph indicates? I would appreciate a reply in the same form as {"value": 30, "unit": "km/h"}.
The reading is {"value": 40, "unit": "km/h"}
